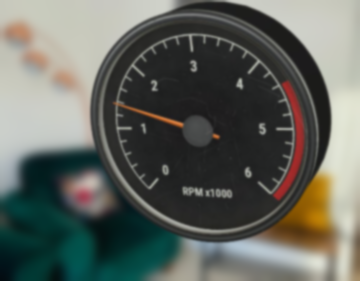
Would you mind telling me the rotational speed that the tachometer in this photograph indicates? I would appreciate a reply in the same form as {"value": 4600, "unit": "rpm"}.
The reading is {"value": 1400, "unit": "rpm"}
